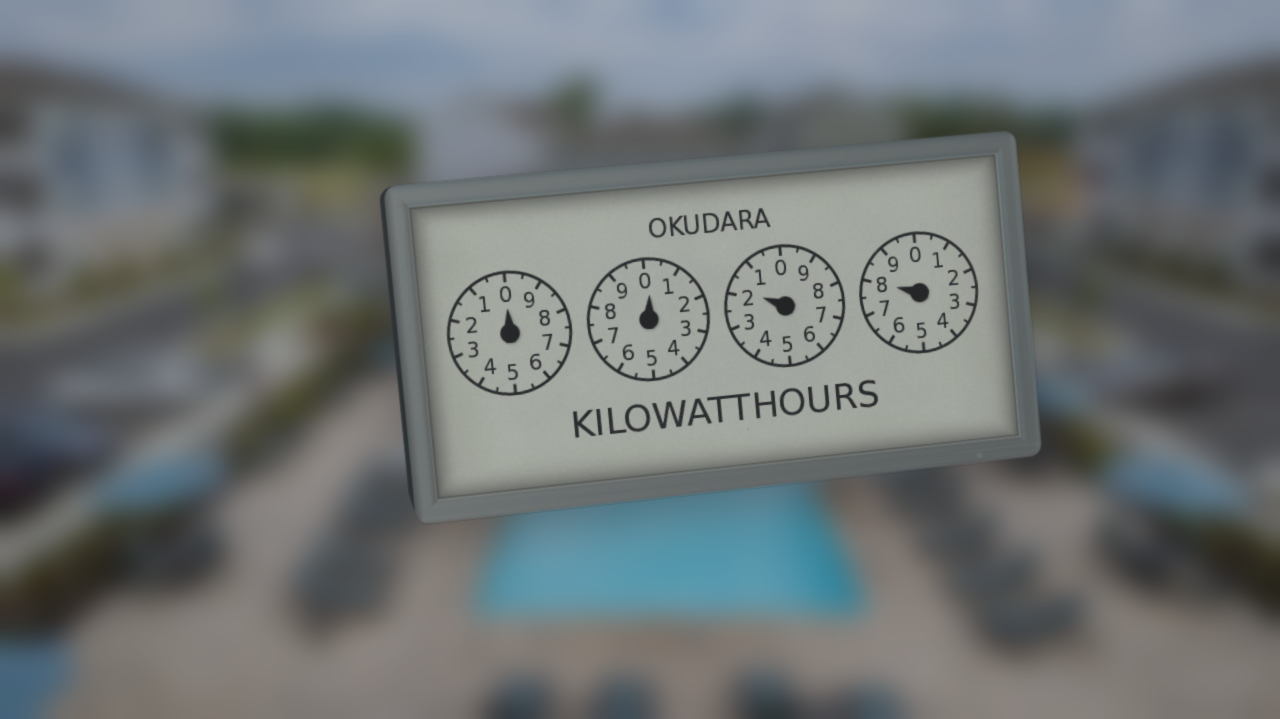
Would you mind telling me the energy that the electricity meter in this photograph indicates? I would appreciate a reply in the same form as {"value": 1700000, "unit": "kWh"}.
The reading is {"value": 18, "unit": "kWh"}
